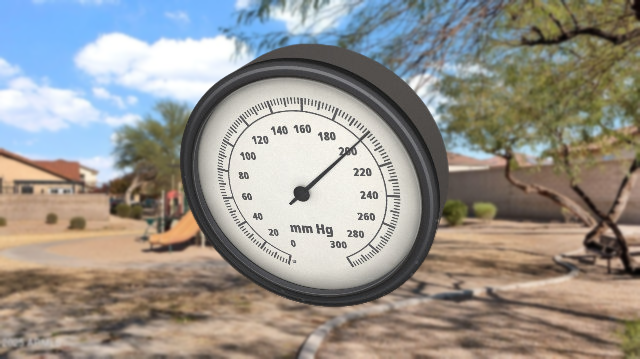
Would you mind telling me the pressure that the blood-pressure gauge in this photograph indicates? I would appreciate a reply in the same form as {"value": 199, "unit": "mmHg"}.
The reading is {"value": 200, "unit": "mmHg"}
